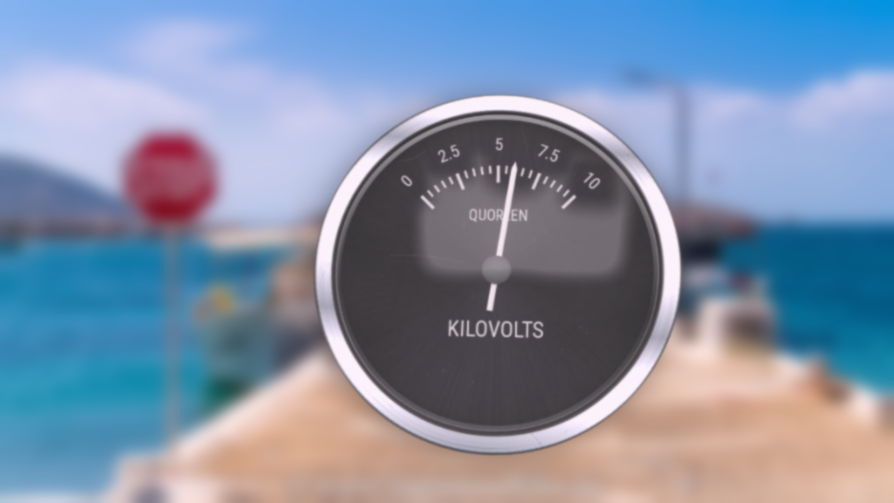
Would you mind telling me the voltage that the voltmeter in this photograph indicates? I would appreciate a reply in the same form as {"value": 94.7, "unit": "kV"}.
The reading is {"value": 6, "unit": "kV"}
